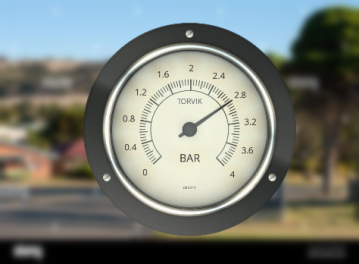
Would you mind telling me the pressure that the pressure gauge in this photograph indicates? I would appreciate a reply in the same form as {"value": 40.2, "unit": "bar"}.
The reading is {"value": 2.8, "unit": "bar"}
